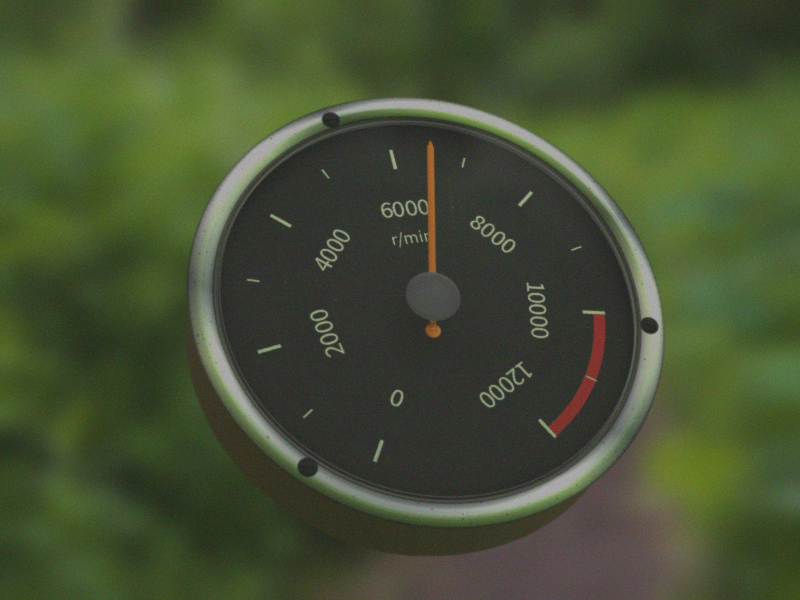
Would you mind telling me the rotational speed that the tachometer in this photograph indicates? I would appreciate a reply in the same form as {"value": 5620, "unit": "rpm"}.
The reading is {"value": 6500, "unit": "rpm"}
